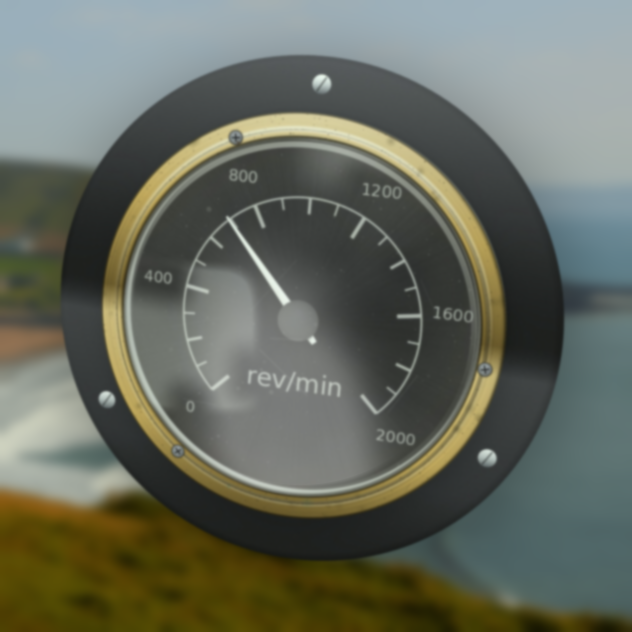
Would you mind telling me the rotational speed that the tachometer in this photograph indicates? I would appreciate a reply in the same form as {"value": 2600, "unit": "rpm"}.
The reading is {"value": 700, "unit": "rpm"}
